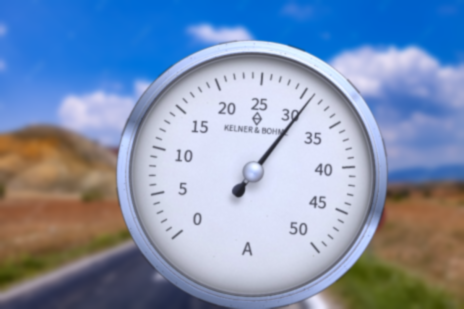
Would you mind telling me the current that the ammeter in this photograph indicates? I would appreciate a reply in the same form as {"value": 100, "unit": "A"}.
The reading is {"value": 31, "unit": "A"}
